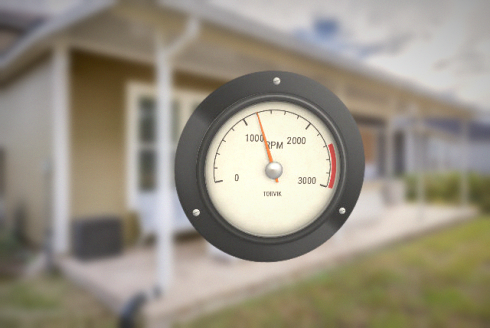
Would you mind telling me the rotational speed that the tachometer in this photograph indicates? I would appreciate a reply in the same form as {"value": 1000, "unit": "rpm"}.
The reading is {"value": 1200, "unit": "rpm"}
